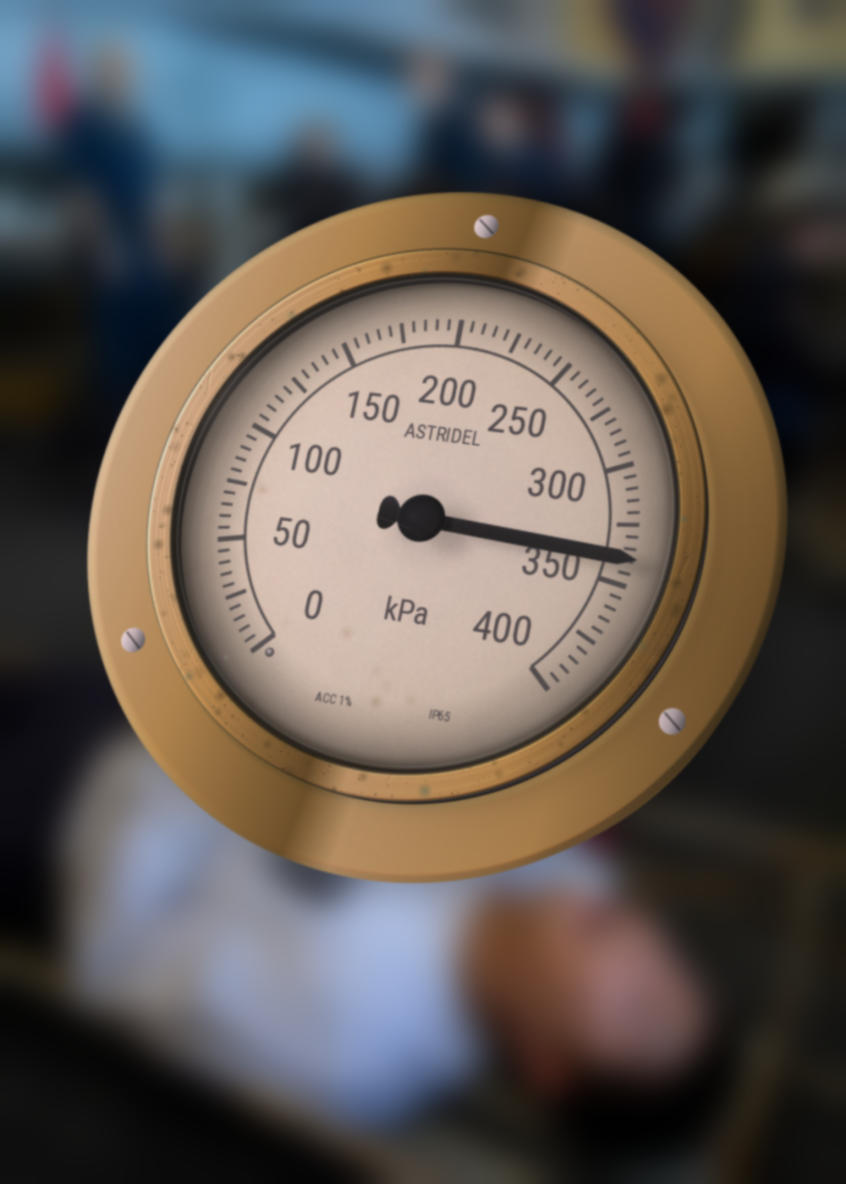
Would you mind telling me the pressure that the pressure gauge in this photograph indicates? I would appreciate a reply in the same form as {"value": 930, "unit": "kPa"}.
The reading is {"value": 340, "unit": "kPa"}
